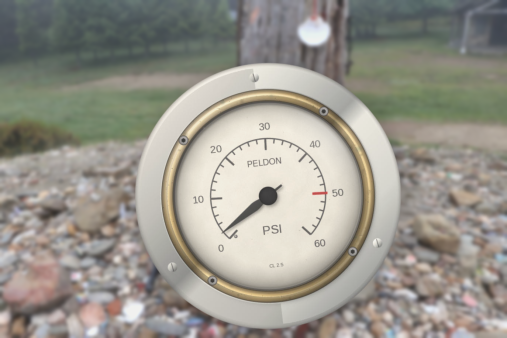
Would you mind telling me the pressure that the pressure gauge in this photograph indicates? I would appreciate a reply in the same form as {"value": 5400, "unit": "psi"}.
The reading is {"value": 2, "unit": "psi"}
